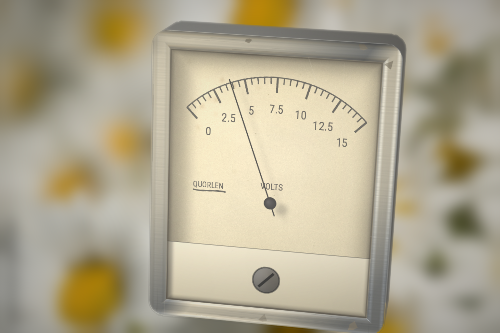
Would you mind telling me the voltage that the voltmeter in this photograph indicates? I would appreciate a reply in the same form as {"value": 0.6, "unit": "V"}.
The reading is {"value": 4, "unit": "V"}
